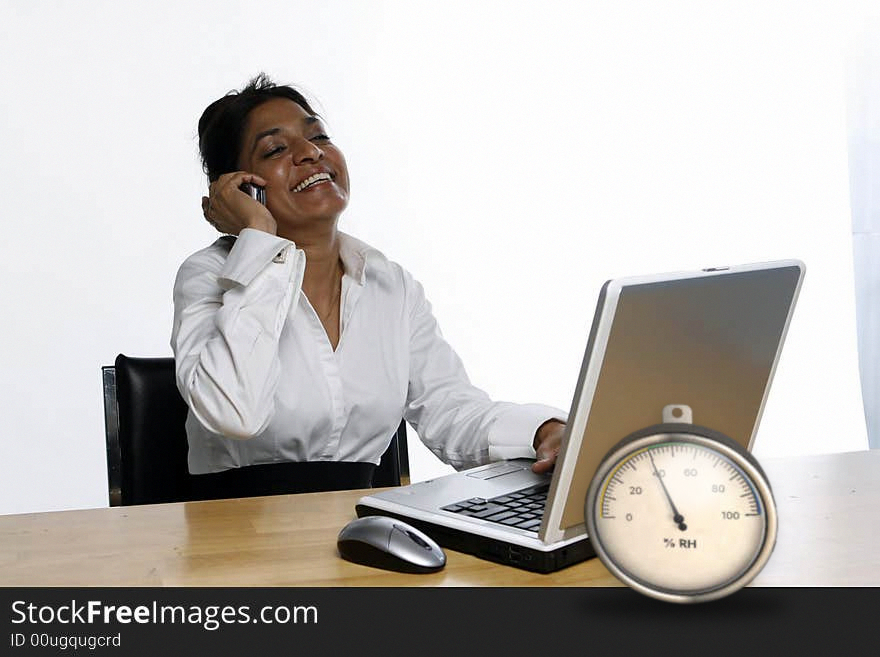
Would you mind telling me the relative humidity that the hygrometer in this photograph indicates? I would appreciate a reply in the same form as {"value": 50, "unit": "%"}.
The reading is {"value": 40, "unit": "%"}
